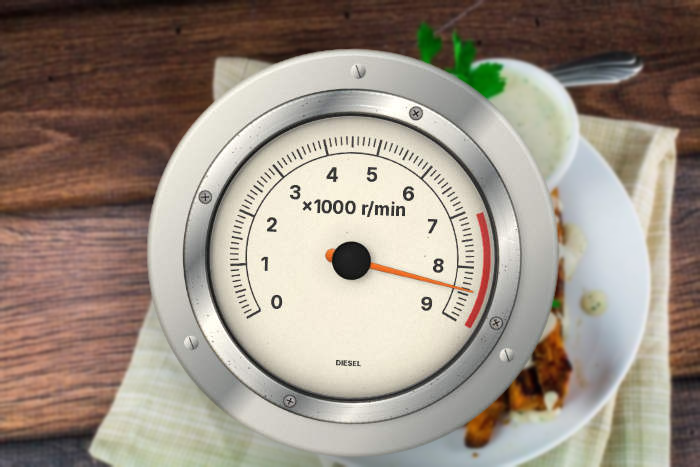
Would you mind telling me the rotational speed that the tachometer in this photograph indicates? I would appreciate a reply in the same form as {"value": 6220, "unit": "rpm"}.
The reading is {"value": 8400, "unit": "rpm"}
